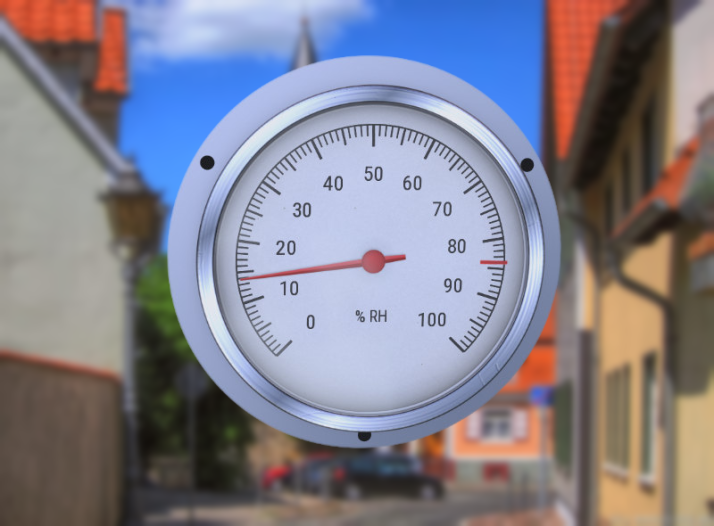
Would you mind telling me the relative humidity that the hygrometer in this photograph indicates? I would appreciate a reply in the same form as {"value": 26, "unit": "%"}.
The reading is {"value": 14, "unit": "%"}
